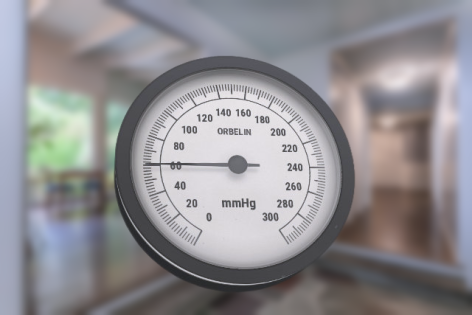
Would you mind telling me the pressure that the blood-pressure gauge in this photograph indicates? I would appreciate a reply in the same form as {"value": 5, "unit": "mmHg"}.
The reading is {"value": 60, "unit": "mmHg"}
